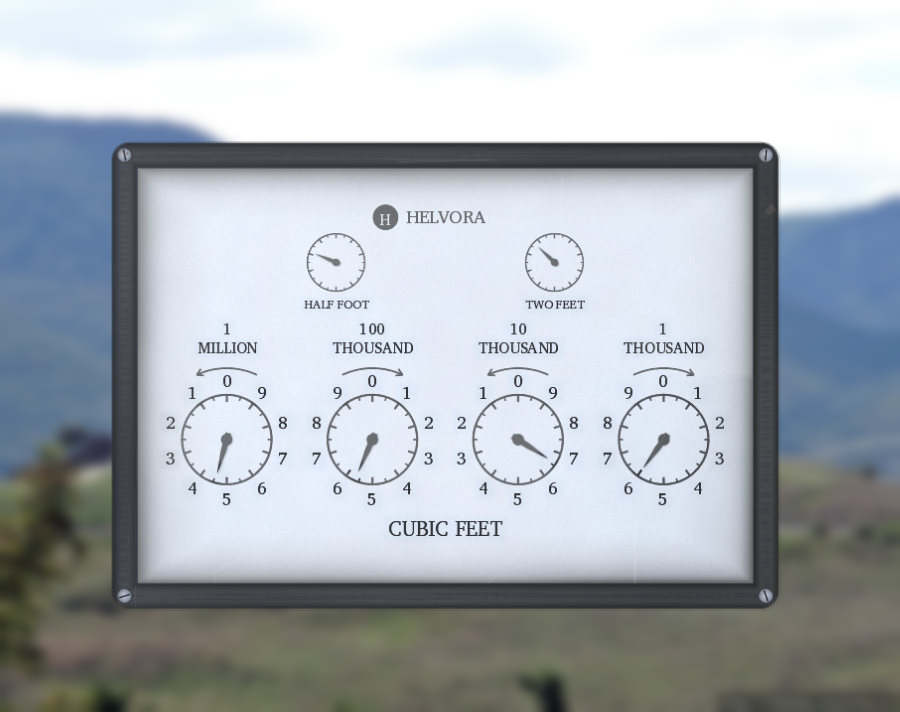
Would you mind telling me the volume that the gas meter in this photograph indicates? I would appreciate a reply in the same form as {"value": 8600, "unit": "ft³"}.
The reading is {"value": 456600, "unit": "ft³"}
